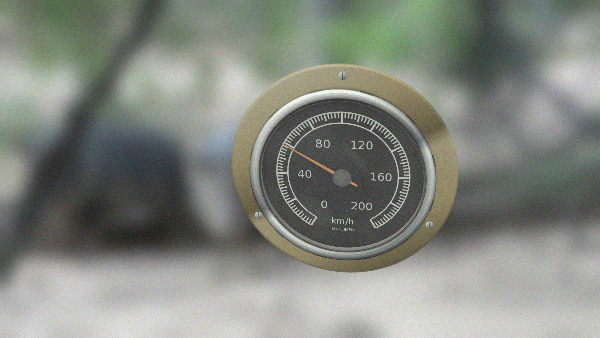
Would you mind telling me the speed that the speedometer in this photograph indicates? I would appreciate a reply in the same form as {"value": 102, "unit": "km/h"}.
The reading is {"value": 60, "unit": "km/h"}
